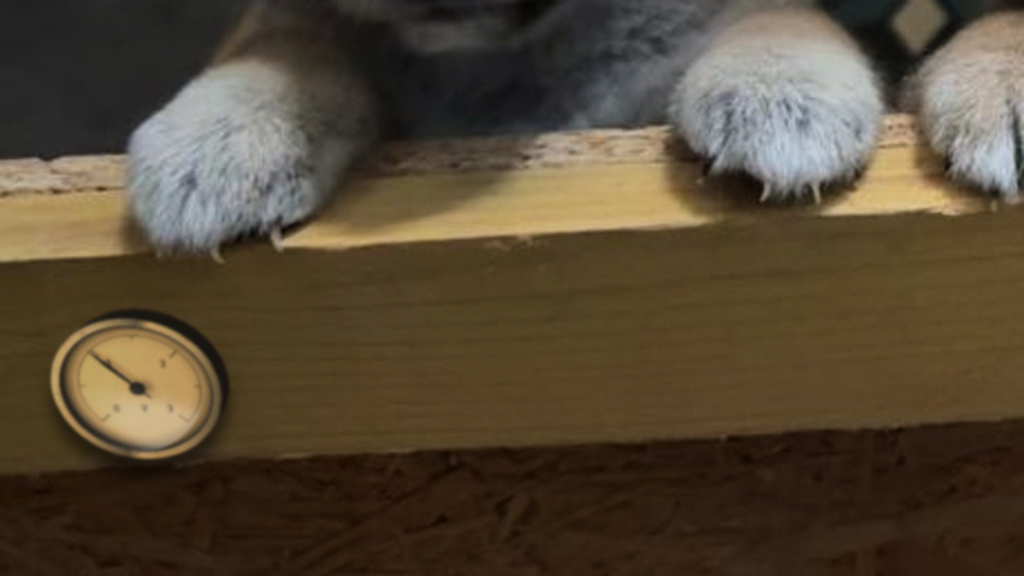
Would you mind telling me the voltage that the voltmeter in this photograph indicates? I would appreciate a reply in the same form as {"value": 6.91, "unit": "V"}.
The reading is {"value": 1, "unit": "V"}
